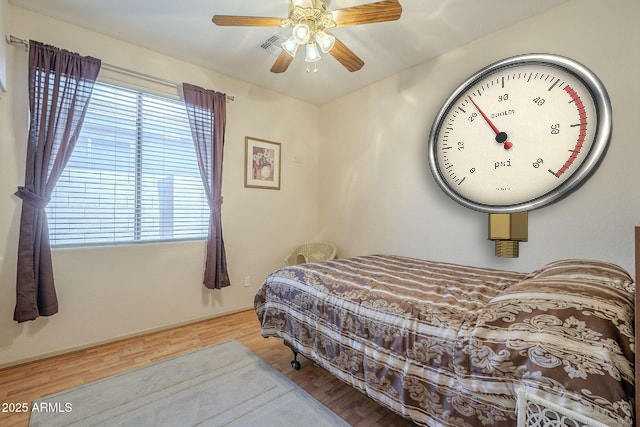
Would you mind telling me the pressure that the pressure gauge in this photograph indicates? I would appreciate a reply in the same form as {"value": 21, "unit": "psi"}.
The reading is {"value": 23, "unit": "psi"}
